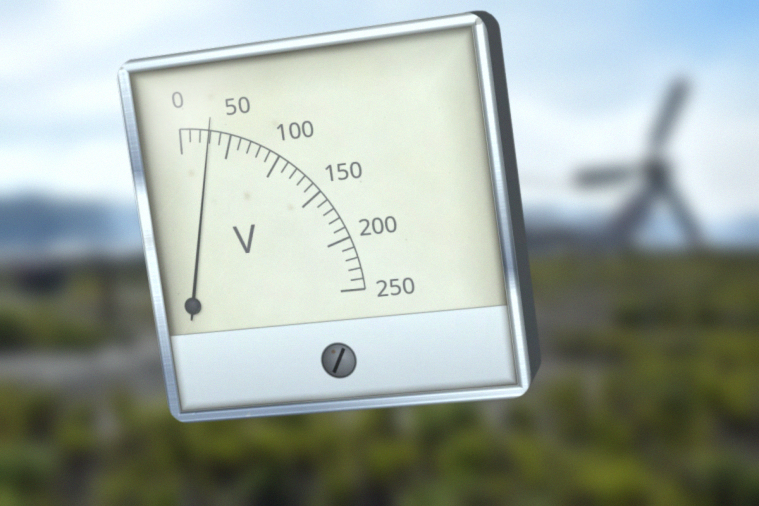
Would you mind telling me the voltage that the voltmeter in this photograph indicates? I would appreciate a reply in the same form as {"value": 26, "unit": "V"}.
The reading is {"value": 30, "unit": "V"}
